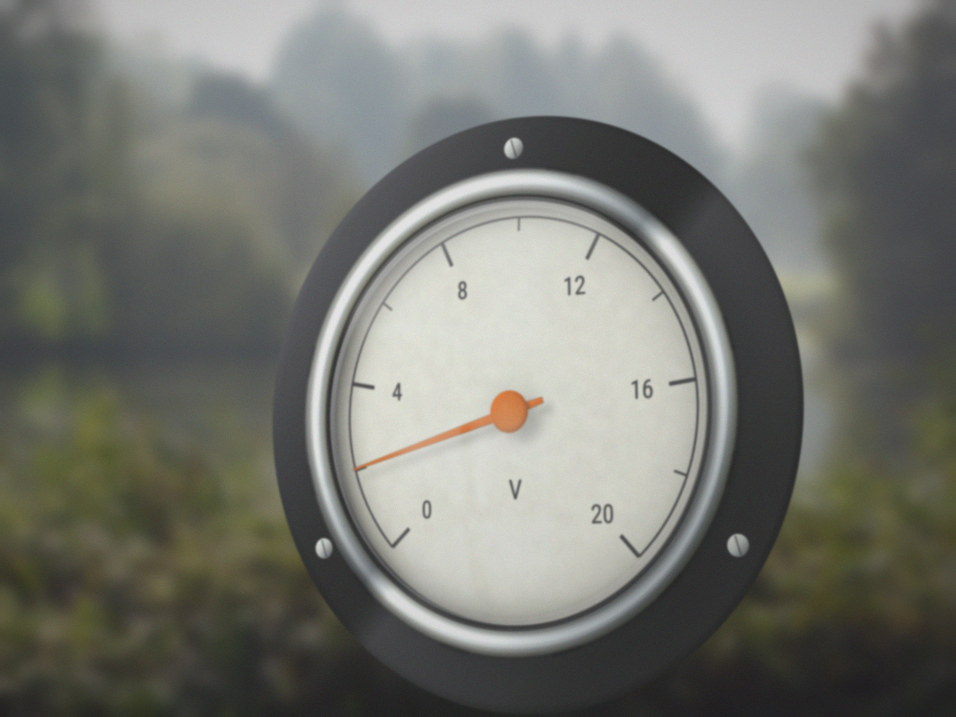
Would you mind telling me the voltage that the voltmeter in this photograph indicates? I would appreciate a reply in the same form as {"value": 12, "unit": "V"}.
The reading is {"value": 2, "unit": "V"}
